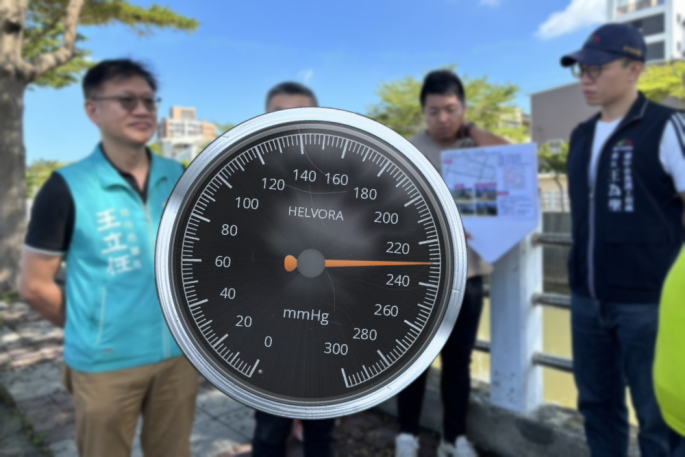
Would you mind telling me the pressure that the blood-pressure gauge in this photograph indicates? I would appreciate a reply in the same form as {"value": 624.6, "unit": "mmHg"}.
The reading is {"value": 230, "unit": "mmHg"}
